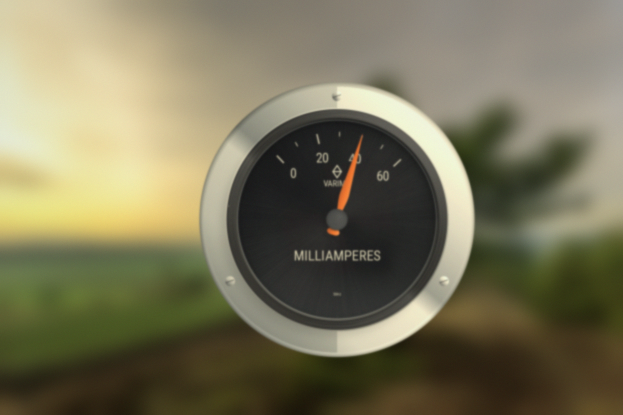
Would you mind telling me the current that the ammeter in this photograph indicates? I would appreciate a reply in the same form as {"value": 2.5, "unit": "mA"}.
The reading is {"value": 40, "unit": "mA"}
